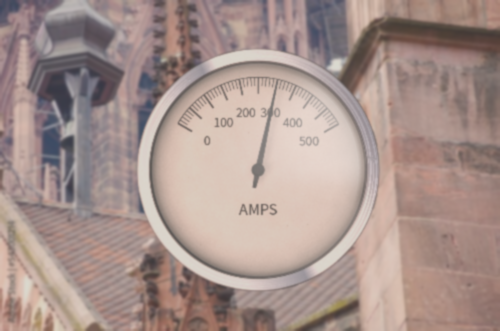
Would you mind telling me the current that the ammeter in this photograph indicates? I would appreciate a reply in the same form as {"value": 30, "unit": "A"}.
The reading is {"value": 300, "unit": "A"}
